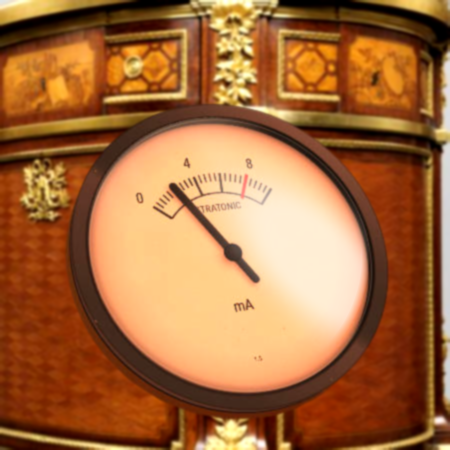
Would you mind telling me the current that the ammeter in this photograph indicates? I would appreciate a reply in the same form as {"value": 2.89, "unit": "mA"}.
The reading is {"value": 2, "unit": "mA"}
